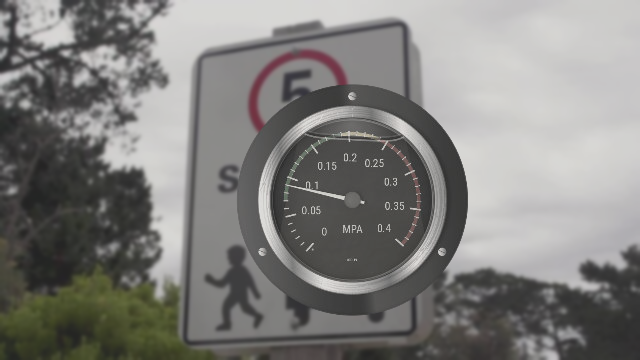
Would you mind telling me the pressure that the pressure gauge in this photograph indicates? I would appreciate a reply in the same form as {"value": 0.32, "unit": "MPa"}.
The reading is {"value": 0.09, "unit": "MPa"}
